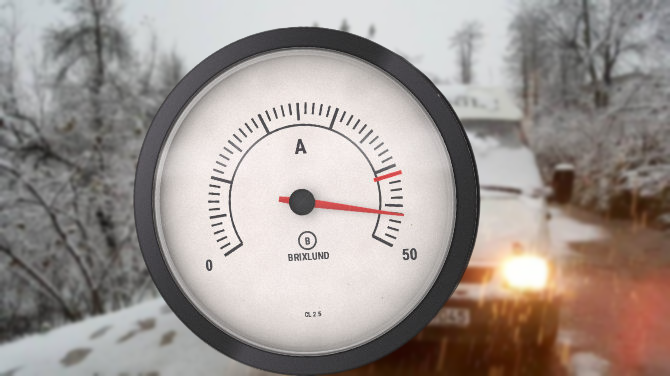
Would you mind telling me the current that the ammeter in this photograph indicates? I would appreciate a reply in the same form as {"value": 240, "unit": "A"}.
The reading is {"value": 46, "unit": "A"}
